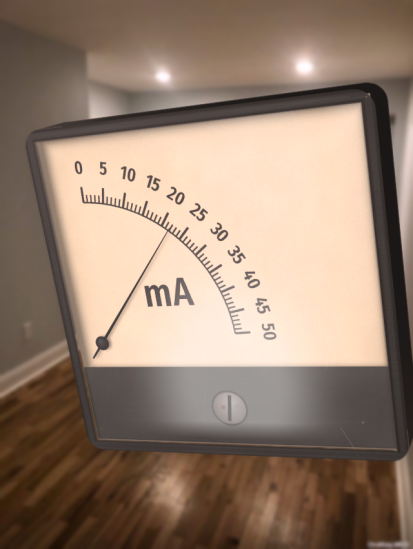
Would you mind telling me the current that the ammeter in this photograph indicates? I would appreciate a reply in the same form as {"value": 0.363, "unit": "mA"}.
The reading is {"value": 22, "unit": "mA"}
